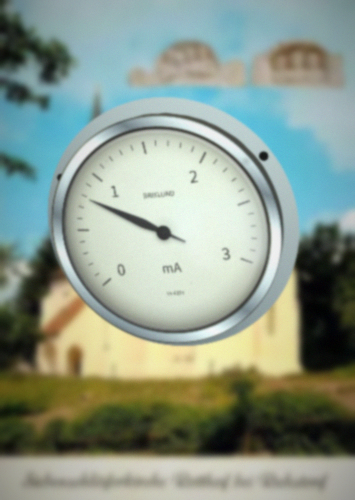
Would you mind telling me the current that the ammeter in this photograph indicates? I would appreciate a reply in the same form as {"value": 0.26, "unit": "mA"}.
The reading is {"value": 0.8, "unit": "mA"}
